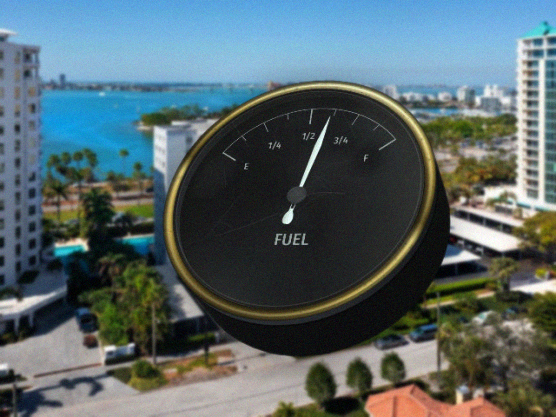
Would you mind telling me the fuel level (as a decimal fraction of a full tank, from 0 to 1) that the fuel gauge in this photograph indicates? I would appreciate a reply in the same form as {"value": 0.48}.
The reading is {"value": 0.625}
